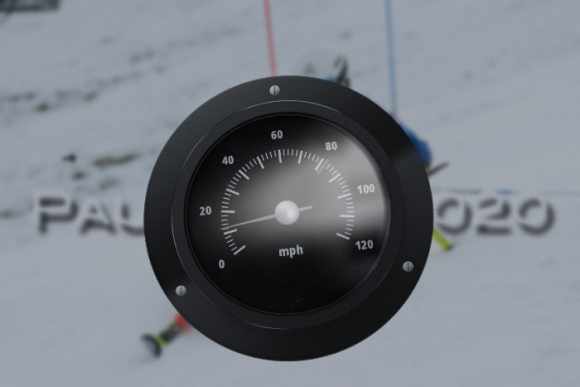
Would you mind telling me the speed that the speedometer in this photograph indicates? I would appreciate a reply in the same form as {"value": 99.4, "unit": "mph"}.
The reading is {"value": 12, "unit": "mph"}
